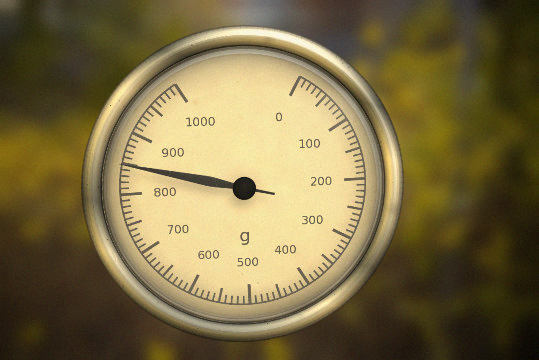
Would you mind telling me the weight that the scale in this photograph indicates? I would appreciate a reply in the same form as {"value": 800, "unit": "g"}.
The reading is {"value": 850, "unit": "g"}
